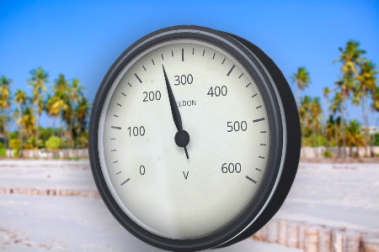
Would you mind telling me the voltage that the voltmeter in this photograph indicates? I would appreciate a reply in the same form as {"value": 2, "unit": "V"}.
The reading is {"value": 260, "unit": "V"}
